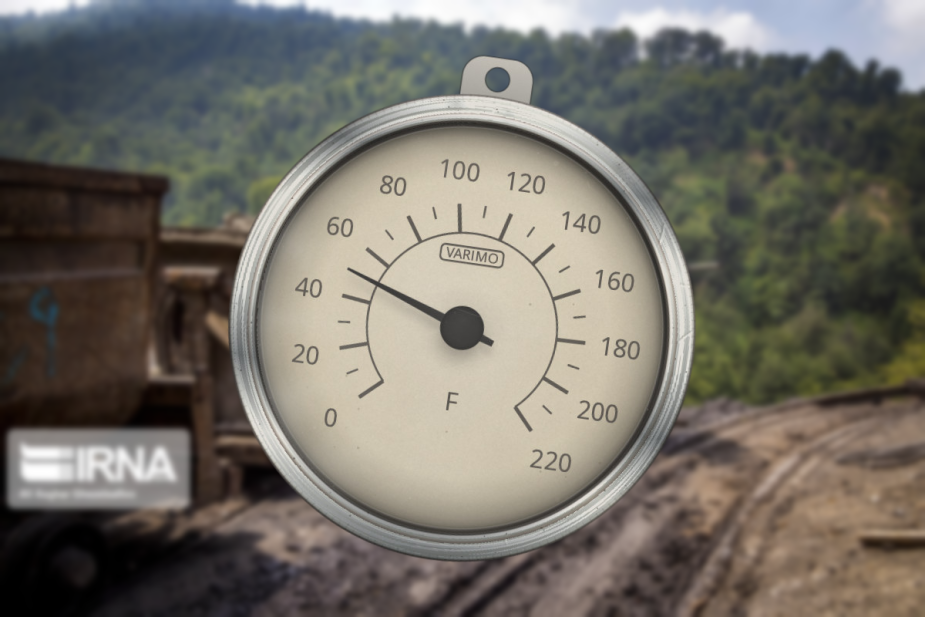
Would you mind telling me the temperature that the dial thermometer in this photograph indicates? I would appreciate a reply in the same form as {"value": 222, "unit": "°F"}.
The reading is {"value": 50, "unit": "°F"}
